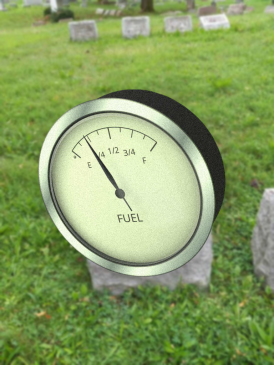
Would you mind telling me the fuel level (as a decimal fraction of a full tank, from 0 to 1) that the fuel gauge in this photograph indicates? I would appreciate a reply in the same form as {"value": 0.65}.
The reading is {"value": 0.25}
